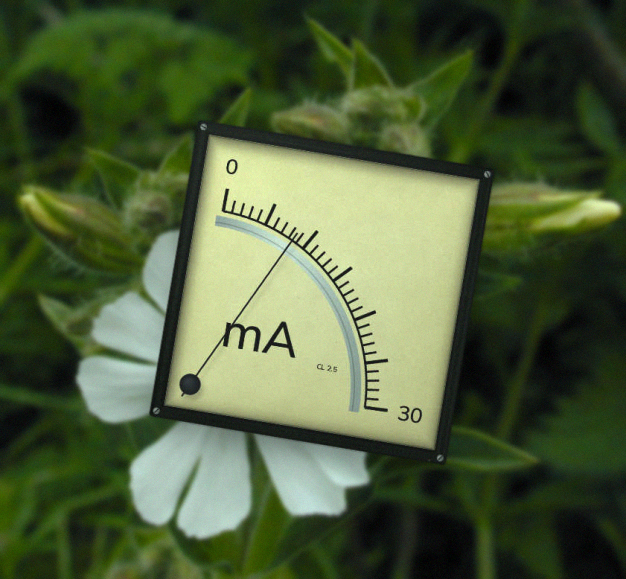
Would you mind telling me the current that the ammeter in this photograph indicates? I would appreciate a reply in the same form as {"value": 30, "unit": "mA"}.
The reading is {"value": 8.5, "unit": "mA"}
